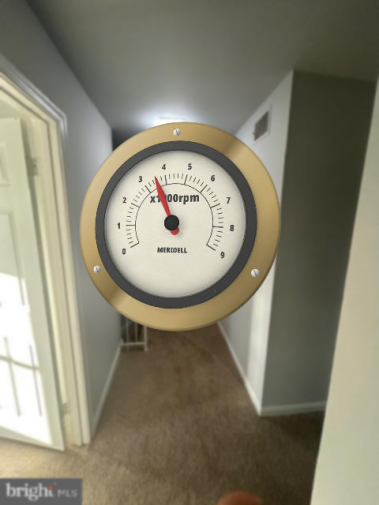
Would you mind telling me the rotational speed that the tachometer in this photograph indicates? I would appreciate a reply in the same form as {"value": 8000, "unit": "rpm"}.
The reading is {"value": 3600, "unit": "rpm"}
